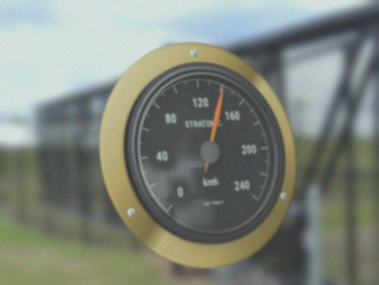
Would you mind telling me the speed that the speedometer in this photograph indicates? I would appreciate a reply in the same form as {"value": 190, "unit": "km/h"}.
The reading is {"value": 140, "unit": "km/h"}
